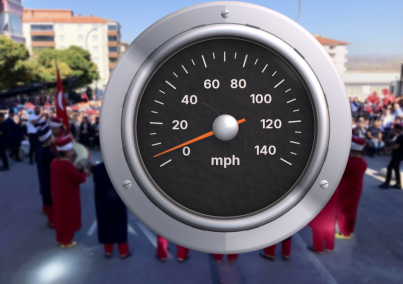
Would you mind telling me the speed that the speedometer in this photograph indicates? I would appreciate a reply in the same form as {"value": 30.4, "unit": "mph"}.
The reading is {"value": 5, "unit": "mph"}
